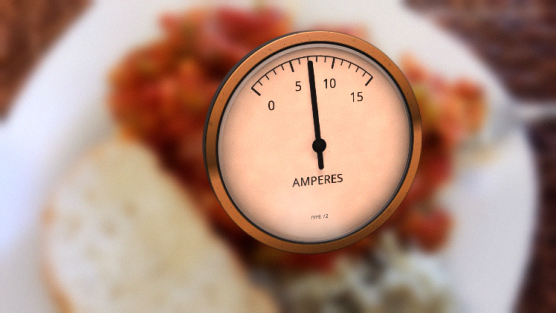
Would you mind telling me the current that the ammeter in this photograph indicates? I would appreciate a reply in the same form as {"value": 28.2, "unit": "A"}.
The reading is {"value": 7, "unit": "A"}
